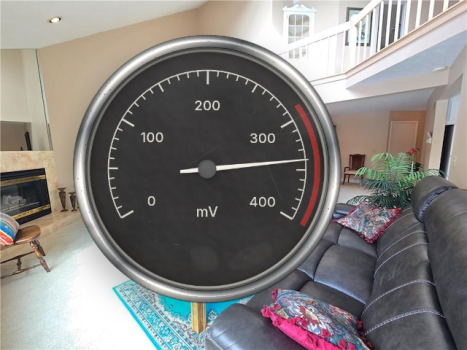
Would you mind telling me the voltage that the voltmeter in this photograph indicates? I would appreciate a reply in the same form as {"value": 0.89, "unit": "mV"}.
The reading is {"value": 340, "unit": "mV"}
